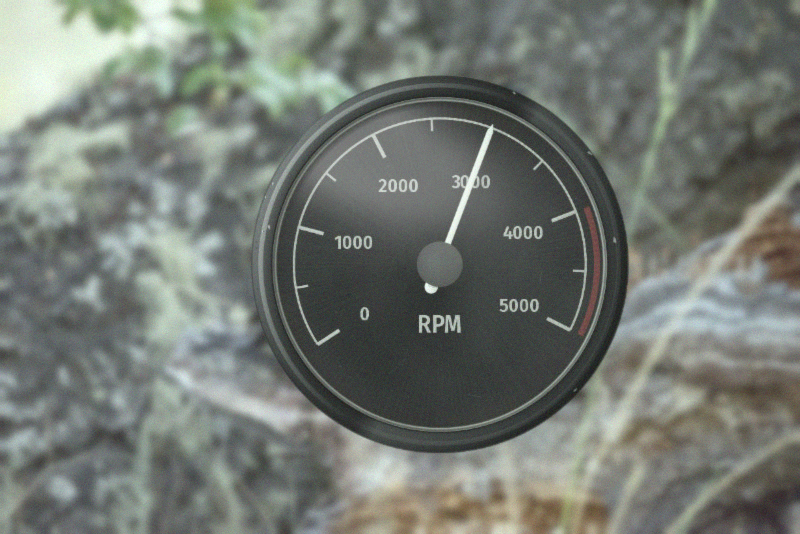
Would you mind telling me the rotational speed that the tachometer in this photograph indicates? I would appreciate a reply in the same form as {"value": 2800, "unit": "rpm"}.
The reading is {"value": 3000, "unit": "rpm"}
